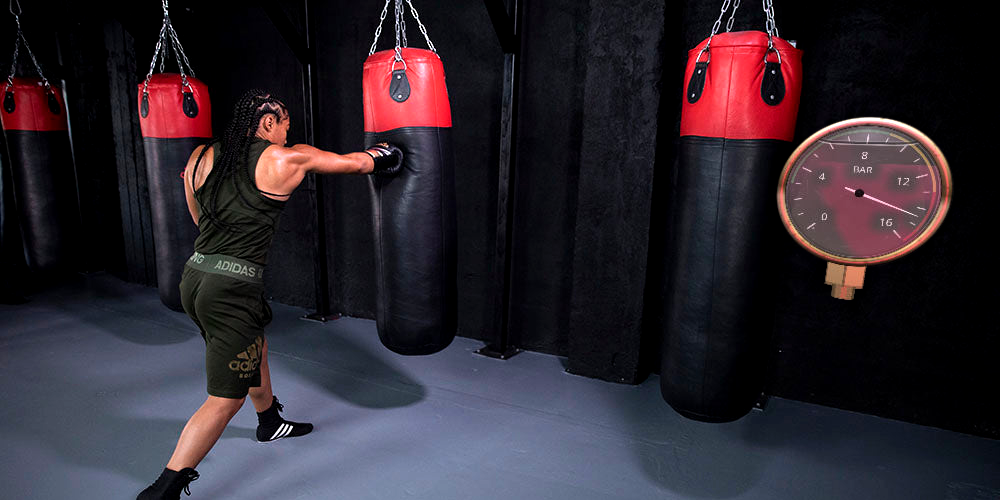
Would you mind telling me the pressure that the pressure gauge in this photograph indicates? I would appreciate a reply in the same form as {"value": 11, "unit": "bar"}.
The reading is {"value": 14.5, "unit": "bar"}
